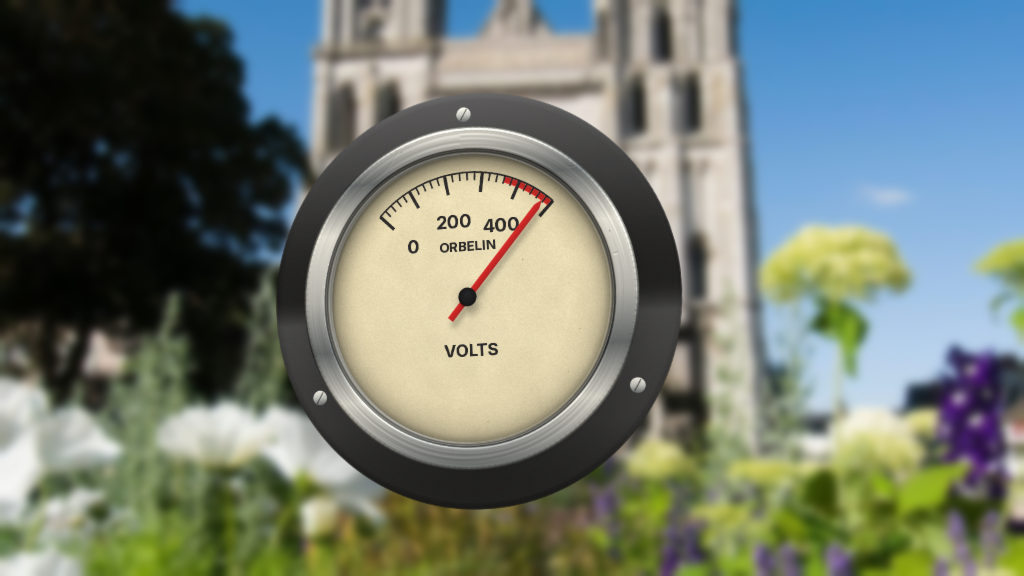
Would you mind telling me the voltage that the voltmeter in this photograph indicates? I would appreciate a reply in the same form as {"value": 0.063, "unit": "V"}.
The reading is {"value": 480, "unit": "V"}
